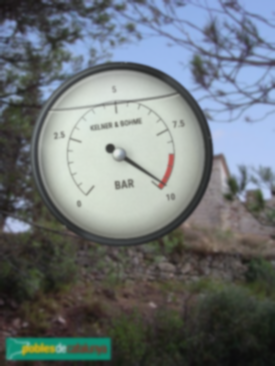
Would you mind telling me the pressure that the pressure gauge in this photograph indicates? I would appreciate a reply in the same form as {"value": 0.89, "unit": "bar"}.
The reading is {"value": 9.75, "unit": "bar"}
